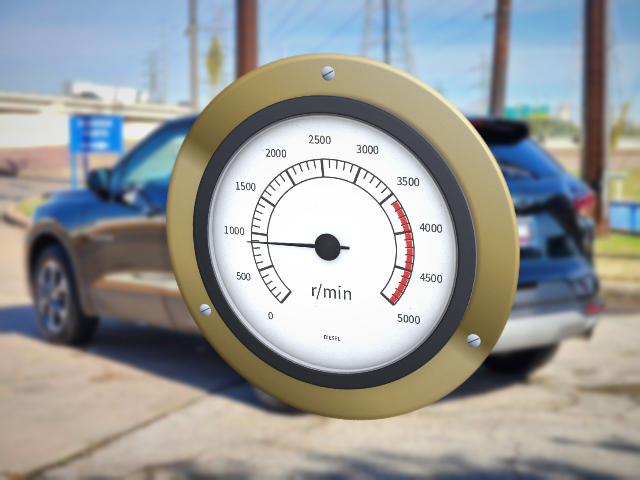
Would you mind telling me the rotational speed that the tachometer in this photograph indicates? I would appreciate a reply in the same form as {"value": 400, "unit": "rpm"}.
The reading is {"value": 900, "unit": "rpm"}
